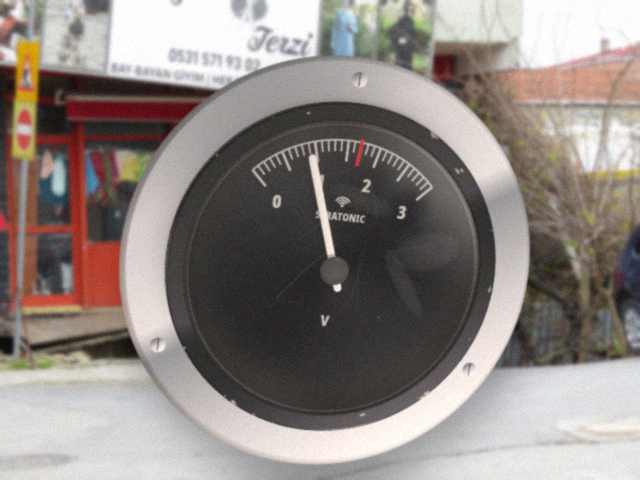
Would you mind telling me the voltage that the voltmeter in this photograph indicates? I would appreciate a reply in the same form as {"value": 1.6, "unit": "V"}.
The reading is {"value": 0.9, "unit": "V"}
